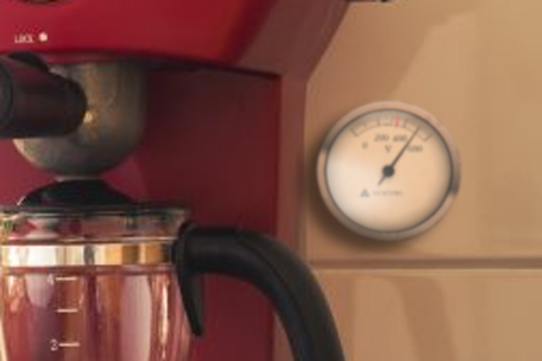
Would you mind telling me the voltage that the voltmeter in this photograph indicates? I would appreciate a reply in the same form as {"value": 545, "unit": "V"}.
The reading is {"value": 500, "unit": "V"}
